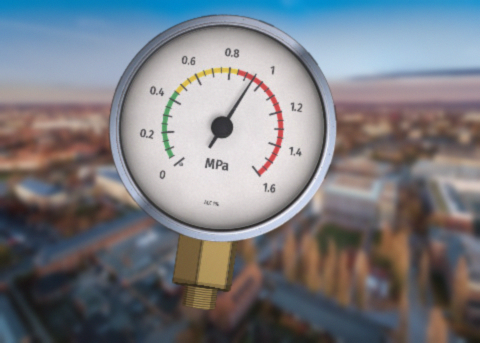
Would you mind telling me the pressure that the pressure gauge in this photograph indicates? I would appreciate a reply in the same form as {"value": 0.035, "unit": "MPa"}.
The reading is {"value": 0.95, "unit": "MPa"}
